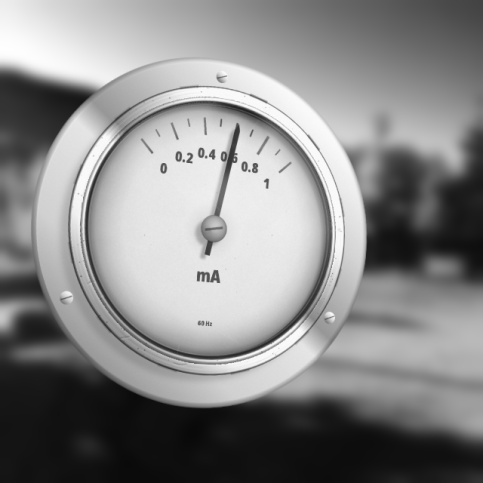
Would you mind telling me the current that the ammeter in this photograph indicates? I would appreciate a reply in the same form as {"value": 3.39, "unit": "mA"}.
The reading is {"value": 0.6, "unit": "mA"}
